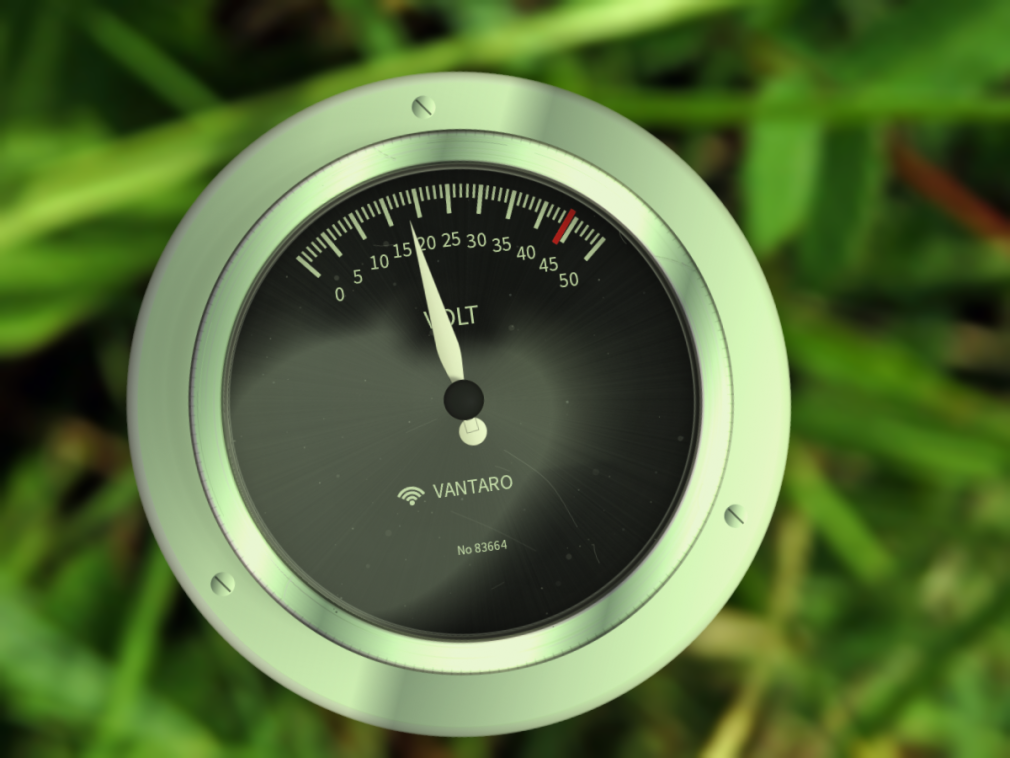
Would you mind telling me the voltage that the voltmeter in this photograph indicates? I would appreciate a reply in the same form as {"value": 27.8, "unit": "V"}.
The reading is {"value": 18, "unit": "V"}
